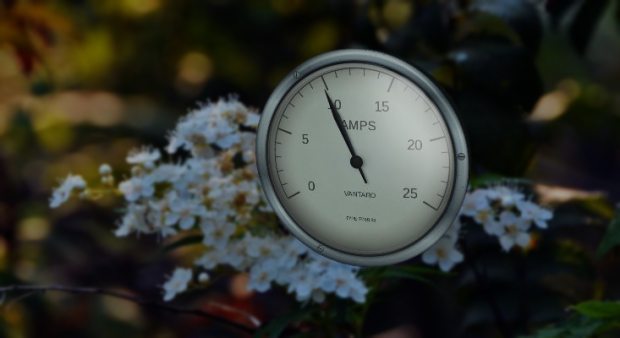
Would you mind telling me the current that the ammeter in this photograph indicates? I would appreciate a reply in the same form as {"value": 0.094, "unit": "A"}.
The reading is {"value": 10, "unit": "A"}
